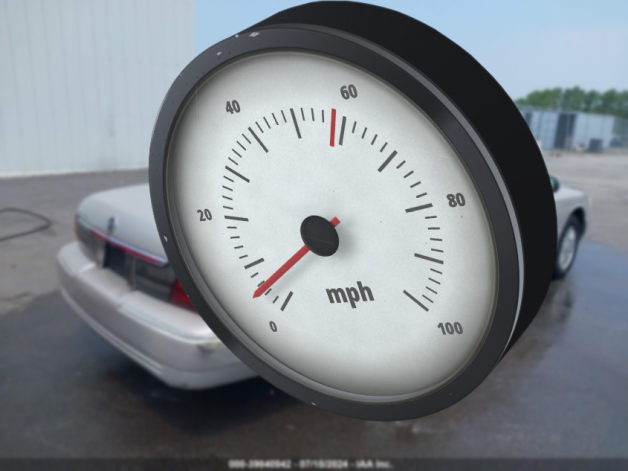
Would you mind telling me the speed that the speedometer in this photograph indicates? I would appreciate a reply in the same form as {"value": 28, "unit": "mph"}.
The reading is {"value": 5, "unit": "mph"}
